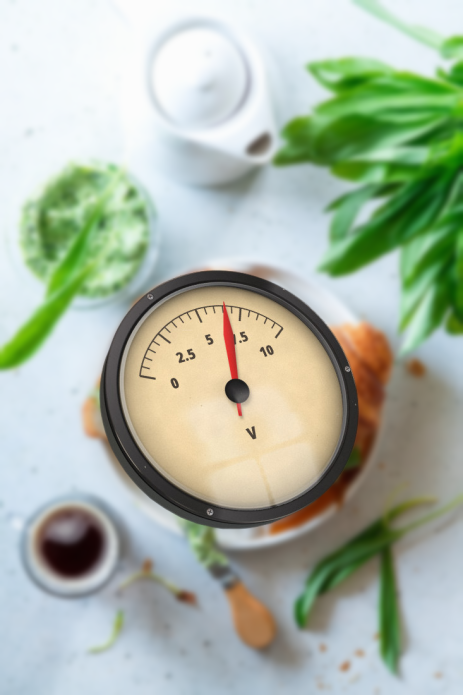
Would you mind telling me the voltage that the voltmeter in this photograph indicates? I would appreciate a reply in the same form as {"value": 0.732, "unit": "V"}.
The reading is {"value": 6.5, "unit": "V"}
